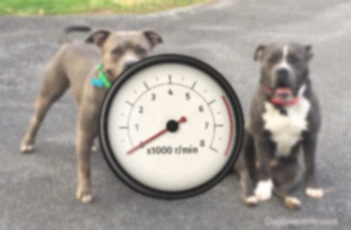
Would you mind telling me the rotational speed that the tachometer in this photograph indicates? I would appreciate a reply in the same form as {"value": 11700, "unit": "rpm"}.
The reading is {"value": 0, "unit": "rpm"}
